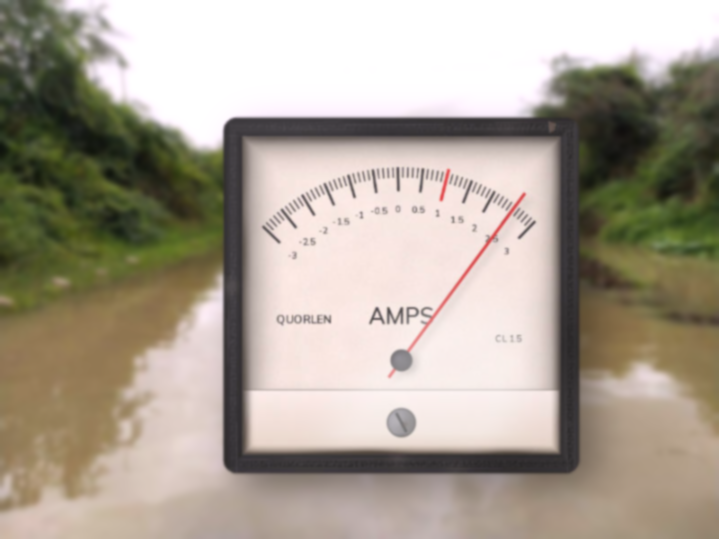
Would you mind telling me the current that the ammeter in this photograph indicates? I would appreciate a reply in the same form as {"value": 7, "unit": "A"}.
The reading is {"value": 2.5, "unit": "A"}
